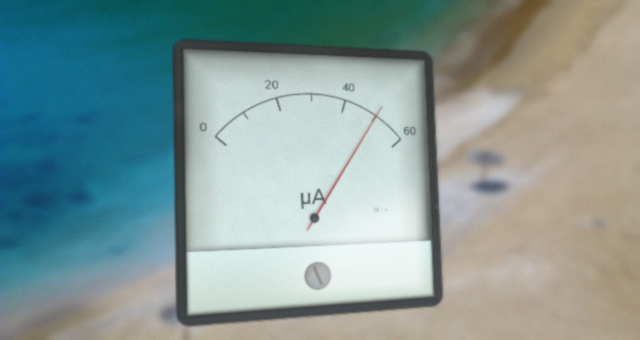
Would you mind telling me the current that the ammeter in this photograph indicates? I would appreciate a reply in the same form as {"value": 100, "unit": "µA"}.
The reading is {"value": 50, "unit": "µA"}
